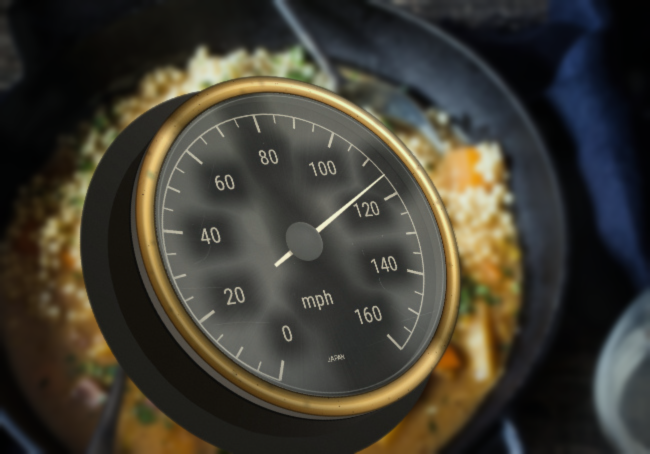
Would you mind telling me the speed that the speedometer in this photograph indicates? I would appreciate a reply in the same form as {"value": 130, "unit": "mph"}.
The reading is {"value": 115, "unit": "mph"}
